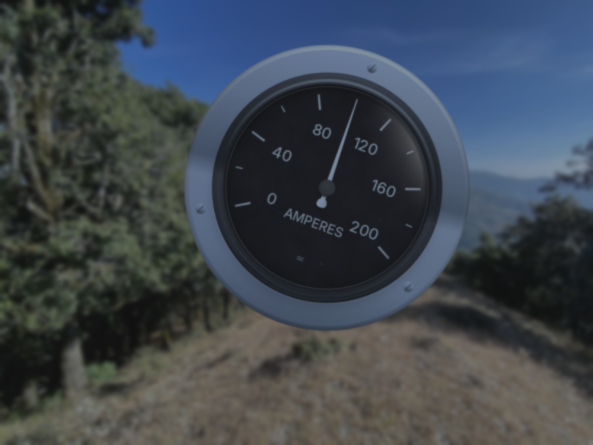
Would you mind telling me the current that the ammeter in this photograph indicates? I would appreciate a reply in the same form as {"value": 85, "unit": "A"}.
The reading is {"value": 100, "unit": "A"}
